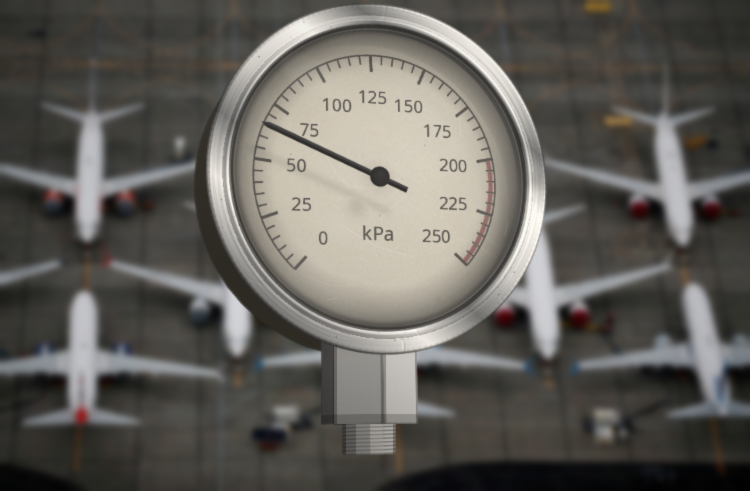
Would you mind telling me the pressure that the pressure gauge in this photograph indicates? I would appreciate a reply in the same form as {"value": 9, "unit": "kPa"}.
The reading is {"value": 65, "unit": "kPa"}
